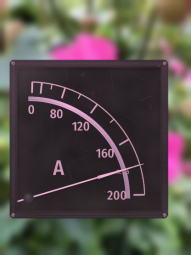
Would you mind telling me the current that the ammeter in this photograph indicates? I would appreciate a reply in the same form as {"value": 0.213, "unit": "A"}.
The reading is {"value": 180, "unit": "A"}
